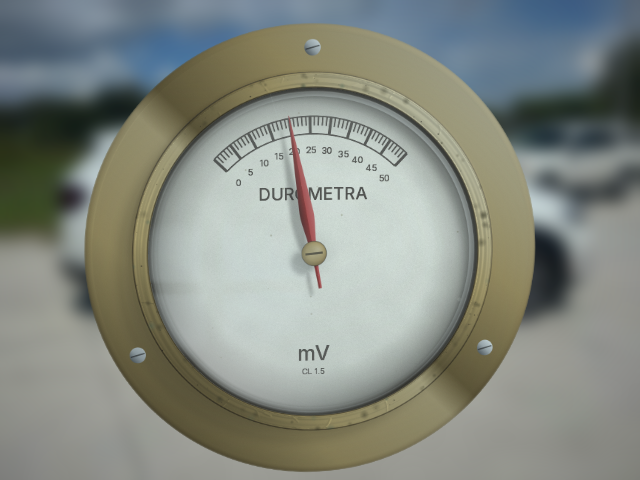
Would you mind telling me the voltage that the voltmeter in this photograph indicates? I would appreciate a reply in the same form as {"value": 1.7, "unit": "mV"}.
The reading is {"value": 20, "unit": "mV"}
